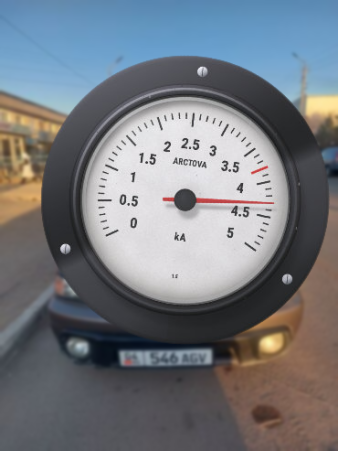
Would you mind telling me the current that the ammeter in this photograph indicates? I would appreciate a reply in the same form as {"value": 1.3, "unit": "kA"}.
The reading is {"value": 4.3, "unit": "kA"}
